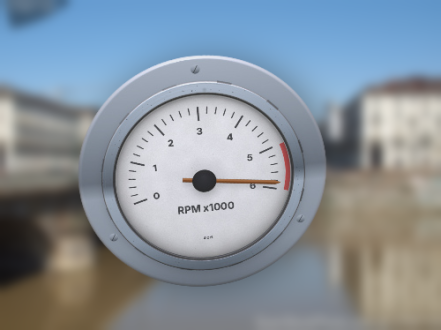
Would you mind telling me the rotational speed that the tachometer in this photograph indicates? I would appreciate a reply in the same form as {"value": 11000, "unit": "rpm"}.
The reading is {"value": 5800, "unit": "rpm"}
